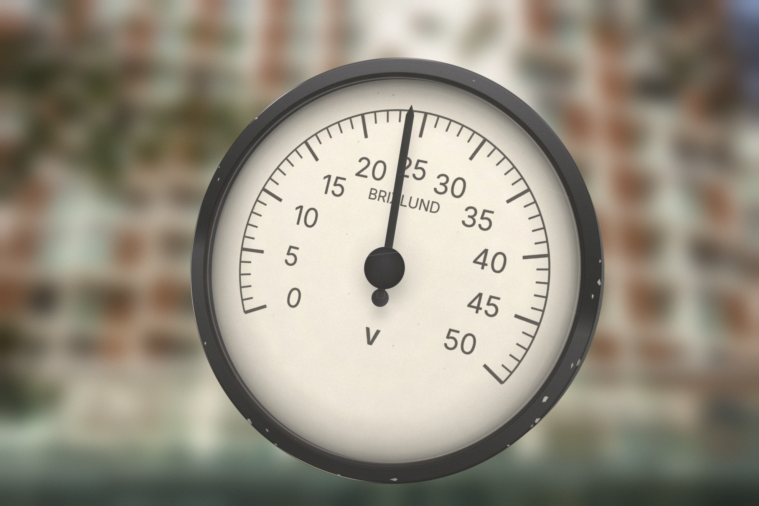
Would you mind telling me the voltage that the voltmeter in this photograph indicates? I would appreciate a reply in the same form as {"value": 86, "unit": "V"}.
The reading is {"value": 24, "unit": "V"}
